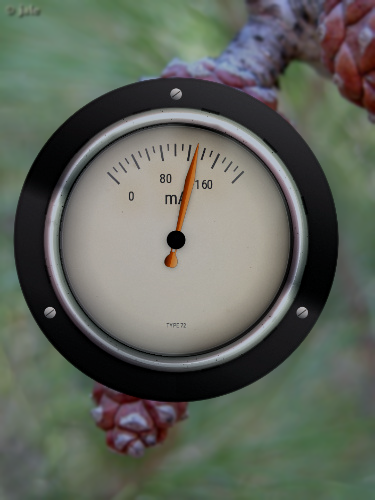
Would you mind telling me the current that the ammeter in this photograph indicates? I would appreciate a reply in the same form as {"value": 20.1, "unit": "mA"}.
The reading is {"value": 130, "unit": "mA"}
